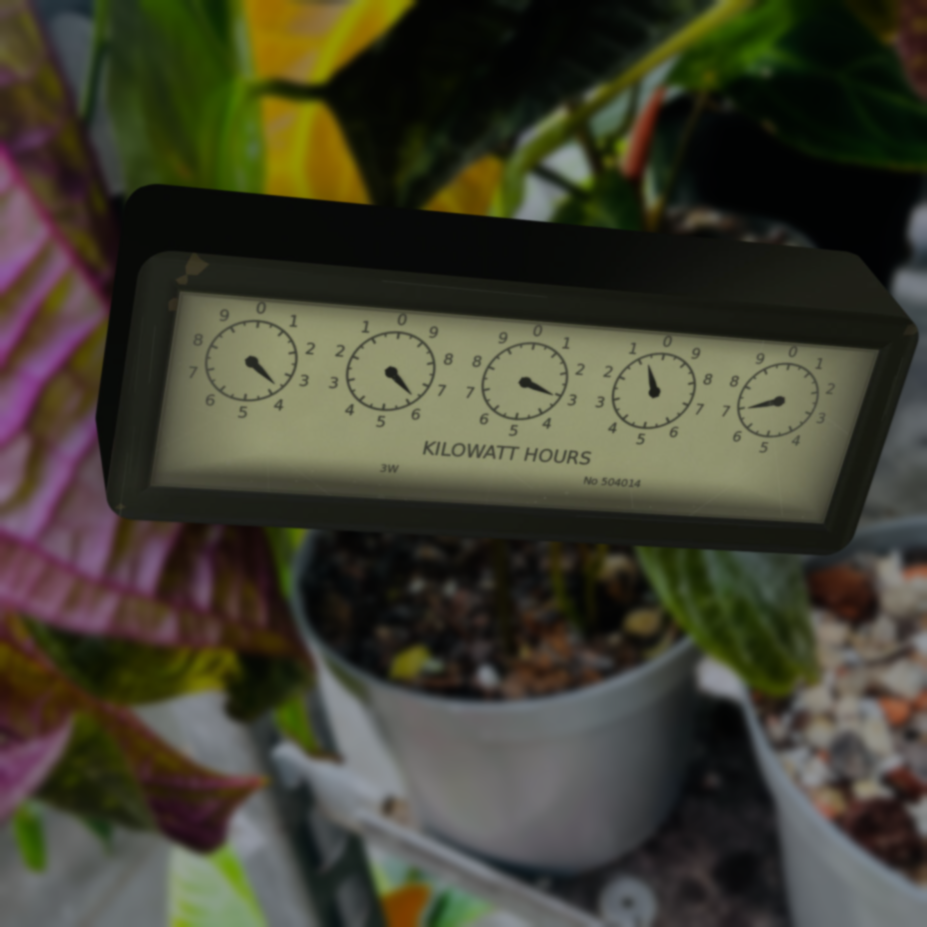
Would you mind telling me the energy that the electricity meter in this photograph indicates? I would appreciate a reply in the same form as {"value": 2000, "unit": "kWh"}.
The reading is {"value": 36307, "unit": "kWh"}
